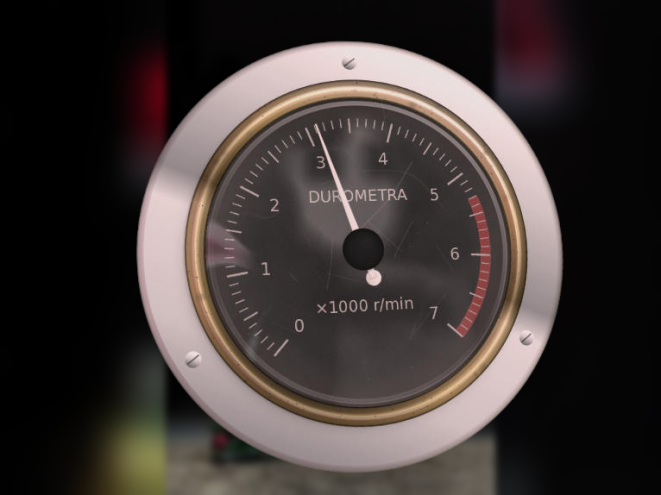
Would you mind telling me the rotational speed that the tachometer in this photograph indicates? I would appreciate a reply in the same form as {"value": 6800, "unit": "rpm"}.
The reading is {"value": 3100, "unit": "rpm"}
